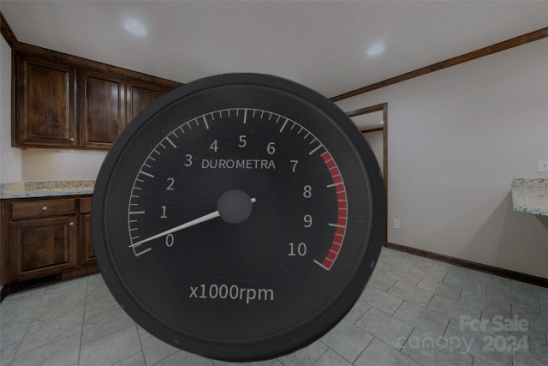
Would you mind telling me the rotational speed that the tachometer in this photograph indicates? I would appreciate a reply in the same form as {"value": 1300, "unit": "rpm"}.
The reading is {"value": 200, "unit": "rpm"}
